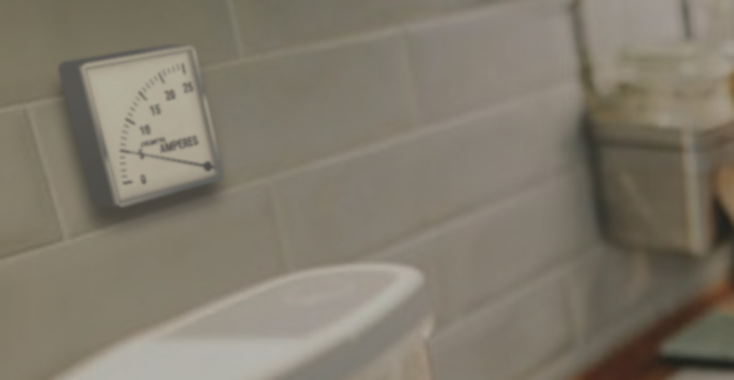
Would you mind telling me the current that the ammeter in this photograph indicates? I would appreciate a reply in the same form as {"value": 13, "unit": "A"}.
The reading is {"value": 5, "unit": "A"}
